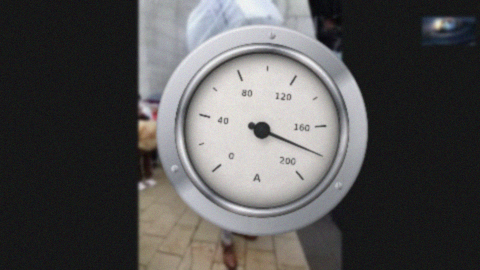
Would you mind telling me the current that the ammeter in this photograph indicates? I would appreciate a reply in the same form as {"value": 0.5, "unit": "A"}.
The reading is {"value": 180, "unit": "A"}
